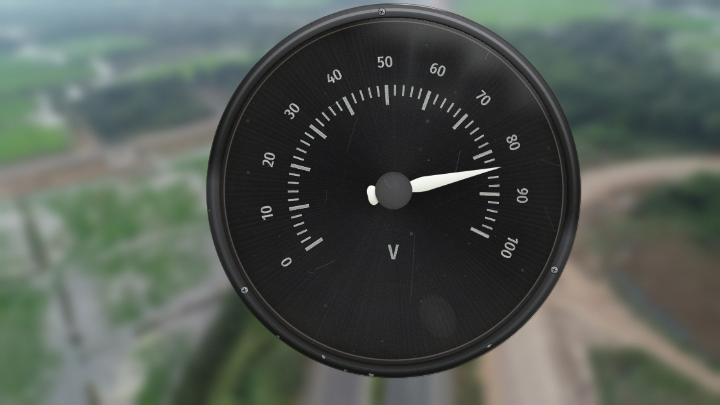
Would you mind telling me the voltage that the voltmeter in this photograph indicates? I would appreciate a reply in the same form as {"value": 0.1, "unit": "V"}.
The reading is {"value": 84, "unit": "V"}
